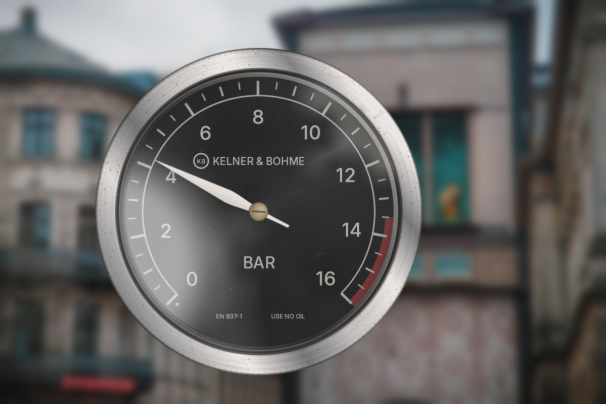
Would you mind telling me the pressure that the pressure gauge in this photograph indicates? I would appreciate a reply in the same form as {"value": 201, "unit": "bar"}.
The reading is {"value": 4.25, "unit": "bar"}
